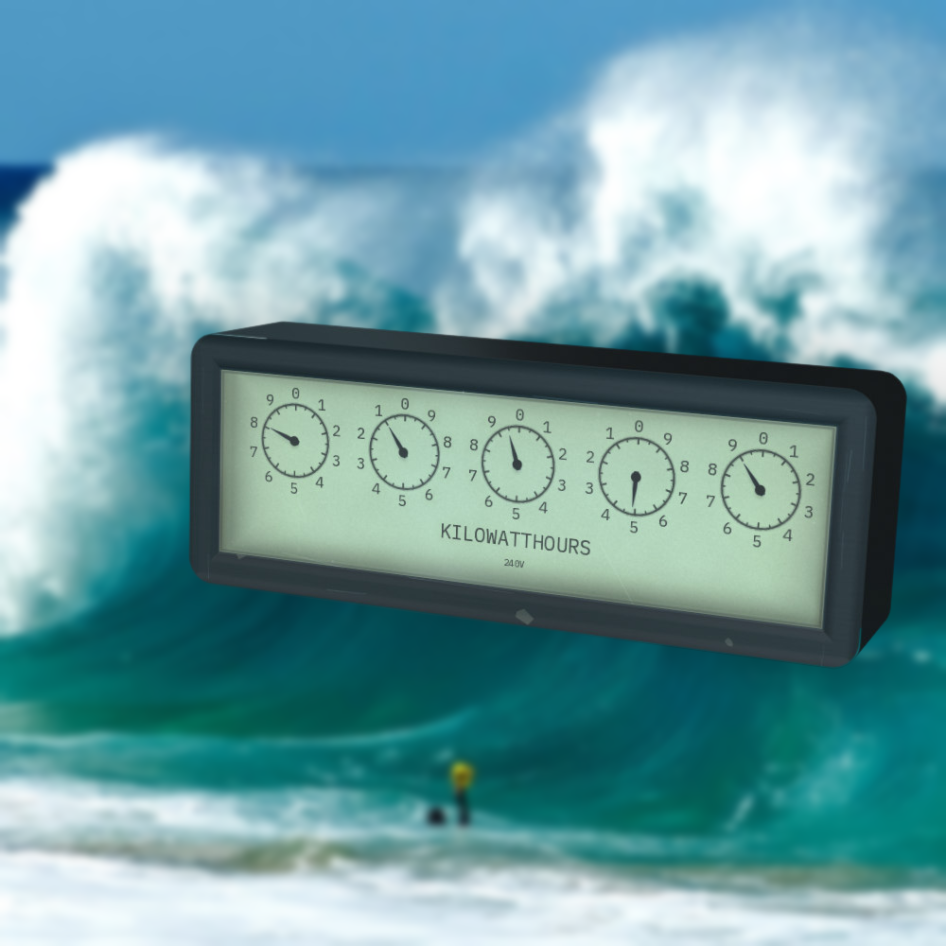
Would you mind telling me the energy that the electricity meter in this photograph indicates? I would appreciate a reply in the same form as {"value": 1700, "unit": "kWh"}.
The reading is {"value": 80949, "unit": "kWh"}
